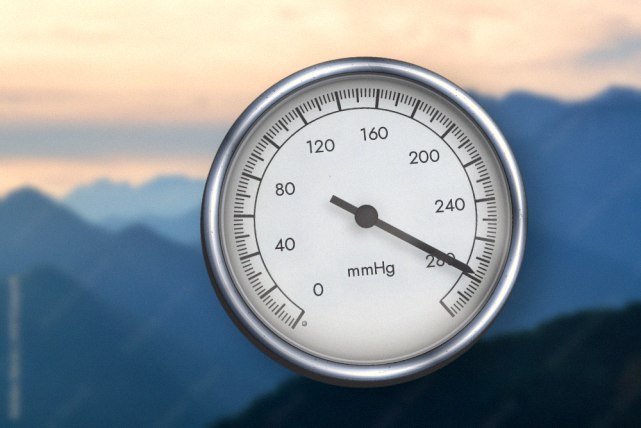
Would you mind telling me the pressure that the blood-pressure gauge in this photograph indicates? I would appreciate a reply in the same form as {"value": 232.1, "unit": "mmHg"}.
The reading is {"value": 278, "unit": "mmHg"}
